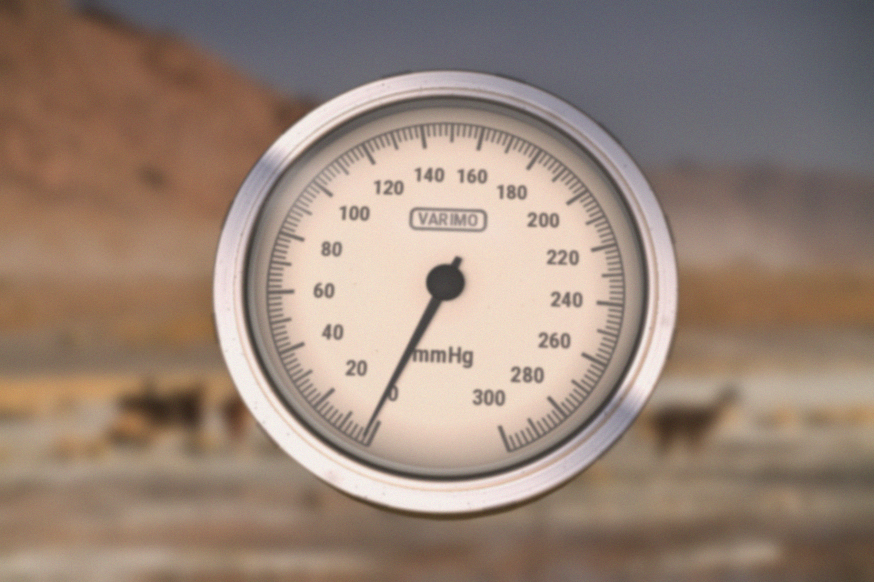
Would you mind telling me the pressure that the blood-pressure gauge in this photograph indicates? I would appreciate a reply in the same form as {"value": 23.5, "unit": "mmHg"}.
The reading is {"value": 2, "unit": "mmHg"}
